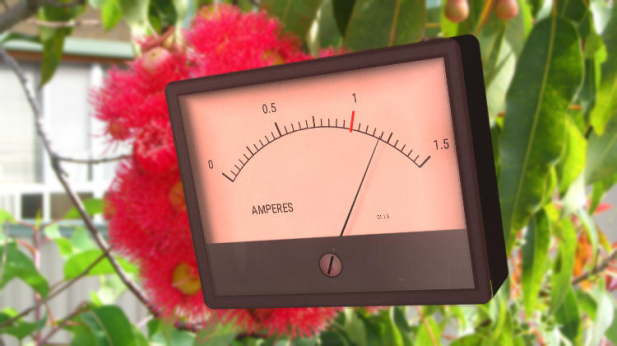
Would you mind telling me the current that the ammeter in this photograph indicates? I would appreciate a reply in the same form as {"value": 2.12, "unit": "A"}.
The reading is {"value": 1.2, "unit": "A"}
